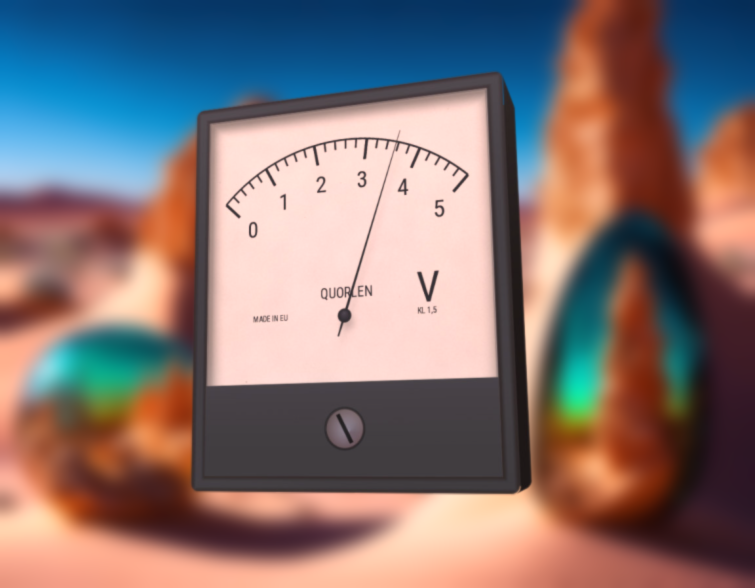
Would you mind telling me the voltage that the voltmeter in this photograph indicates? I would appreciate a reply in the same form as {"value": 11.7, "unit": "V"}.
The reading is {"value": 3.6, "unit": "V"}
